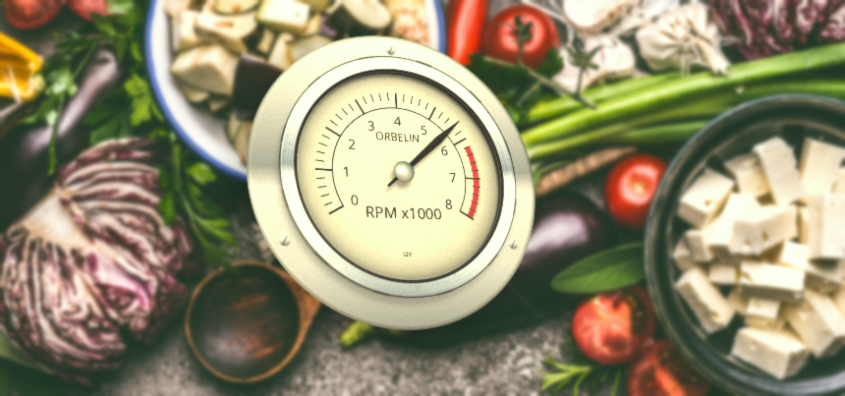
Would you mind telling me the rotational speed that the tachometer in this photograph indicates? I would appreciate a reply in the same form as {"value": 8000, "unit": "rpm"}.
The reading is {"value": 5600, "unit": "rpm"}
